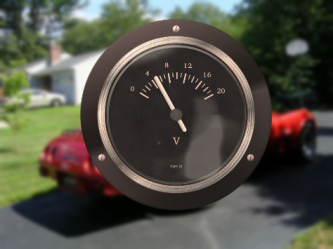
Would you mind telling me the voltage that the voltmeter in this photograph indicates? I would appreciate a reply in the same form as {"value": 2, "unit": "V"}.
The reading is {"value": 5, "unit": "V"}
